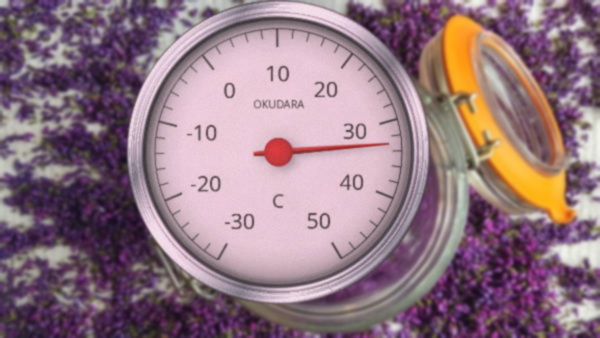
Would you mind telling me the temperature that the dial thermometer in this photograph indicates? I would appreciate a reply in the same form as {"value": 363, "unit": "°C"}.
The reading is {"value": 33, "unit": "°C"}
